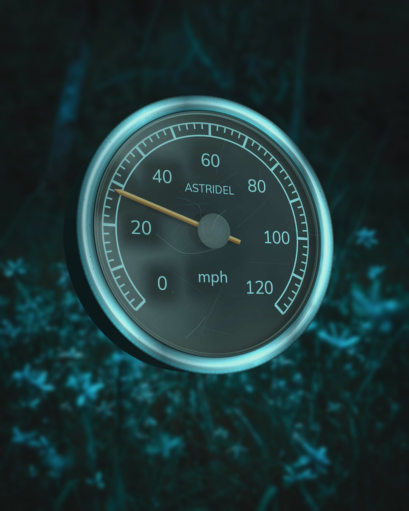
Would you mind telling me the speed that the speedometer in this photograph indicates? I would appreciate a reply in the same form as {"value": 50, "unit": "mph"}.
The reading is {"value": 28, "unit": "mph"}
